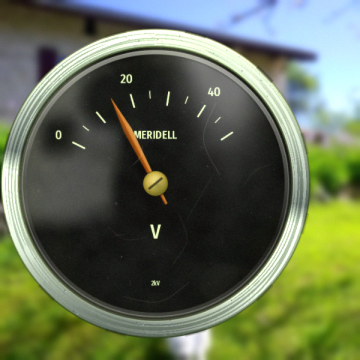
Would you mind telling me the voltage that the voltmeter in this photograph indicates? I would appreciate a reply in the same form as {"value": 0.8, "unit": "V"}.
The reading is {"value": 15, "unit": "V"}
